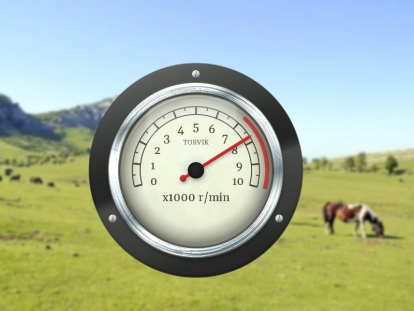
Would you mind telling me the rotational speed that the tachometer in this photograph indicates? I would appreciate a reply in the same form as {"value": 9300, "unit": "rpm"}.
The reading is {"value": 7750, "unit": "rpm"}
